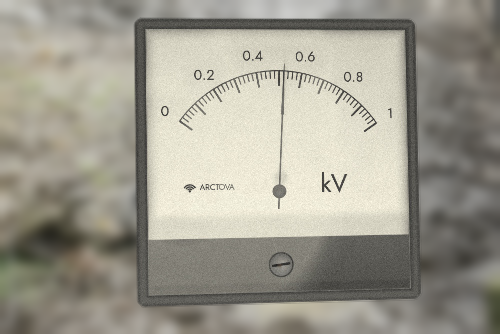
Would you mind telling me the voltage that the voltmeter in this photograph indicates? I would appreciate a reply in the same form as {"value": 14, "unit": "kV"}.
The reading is {"value": 0.52, "unit": "kV"}
